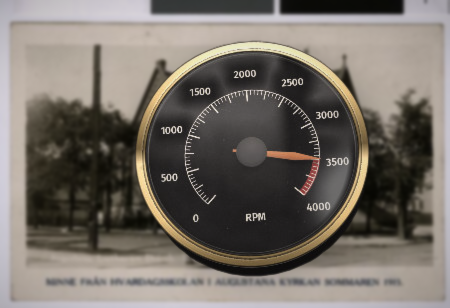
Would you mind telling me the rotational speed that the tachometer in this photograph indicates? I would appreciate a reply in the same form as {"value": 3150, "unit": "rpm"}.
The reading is {"value": 3500, "unit": "rpm"}
